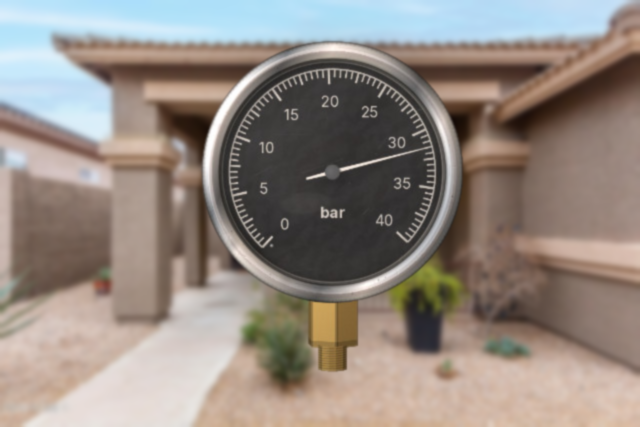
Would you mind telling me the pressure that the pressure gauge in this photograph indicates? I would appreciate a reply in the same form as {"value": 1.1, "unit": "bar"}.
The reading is {"value": 31.5, "unit": "bar"}
